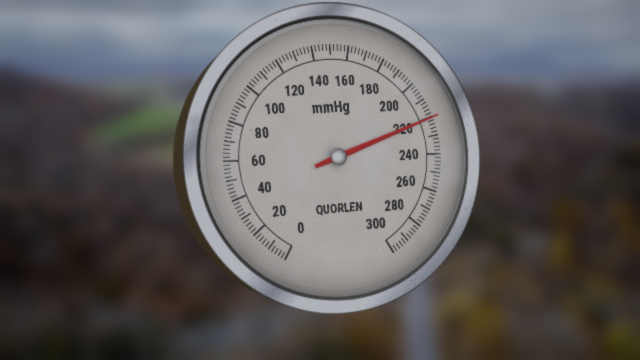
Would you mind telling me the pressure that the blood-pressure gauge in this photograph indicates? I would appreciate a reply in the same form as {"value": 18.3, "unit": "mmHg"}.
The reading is {"value": 220, "unit": "mmHg"}
